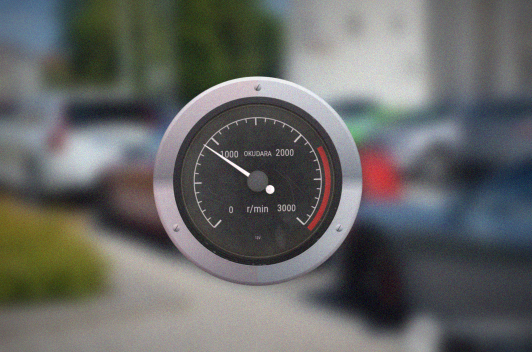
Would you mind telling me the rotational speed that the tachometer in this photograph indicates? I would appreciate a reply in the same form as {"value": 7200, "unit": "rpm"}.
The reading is {"value": 900, "unit": "rpm"}
